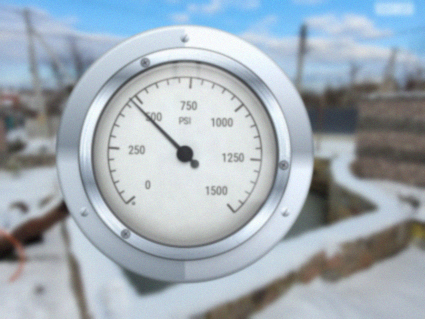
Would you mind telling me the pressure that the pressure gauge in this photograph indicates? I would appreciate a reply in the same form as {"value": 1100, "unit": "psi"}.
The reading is {"value": 475, "unit": "psi"}
